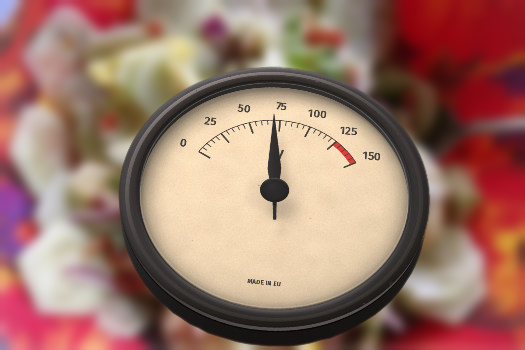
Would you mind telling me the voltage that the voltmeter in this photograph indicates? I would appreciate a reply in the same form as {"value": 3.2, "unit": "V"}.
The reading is {"value": 70, "unit": "V"}
